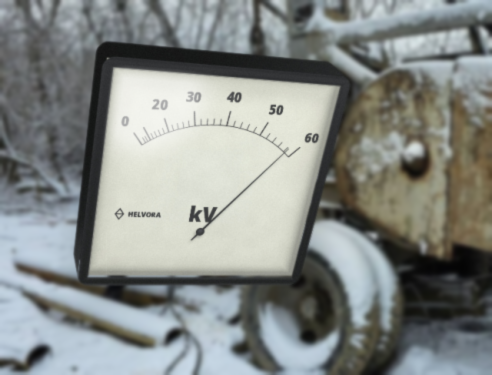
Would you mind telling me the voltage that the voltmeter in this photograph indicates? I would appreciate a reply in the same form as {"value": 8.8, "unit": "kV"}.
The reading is {"value": 58, "unit": "kV"}
